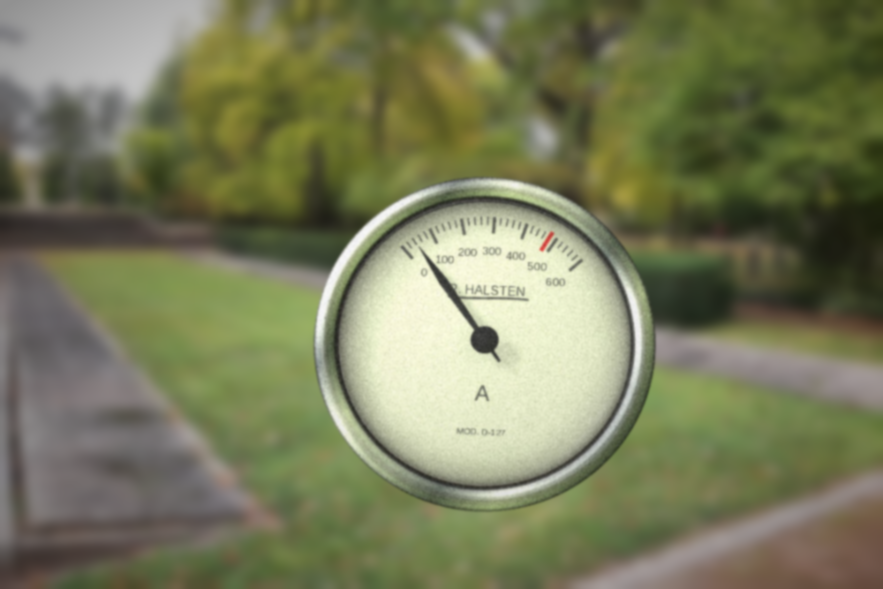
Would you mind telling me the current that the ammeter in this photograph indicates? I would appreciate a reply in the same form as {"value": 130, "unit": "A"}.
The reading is {"value": 40, "unit": "A"}
